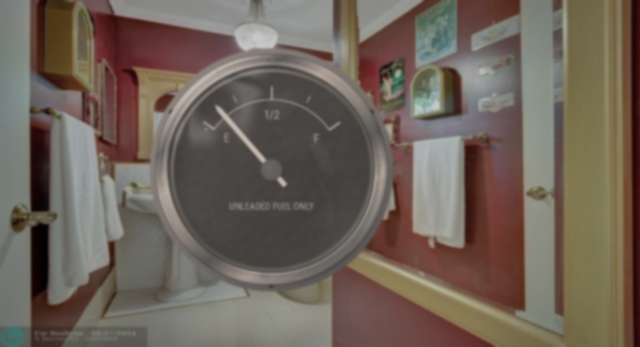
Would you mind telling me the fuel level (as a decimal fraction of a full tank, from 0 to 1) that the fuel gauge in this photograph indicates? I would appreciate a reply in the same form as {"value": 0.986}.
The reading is {"value": 0.125}
